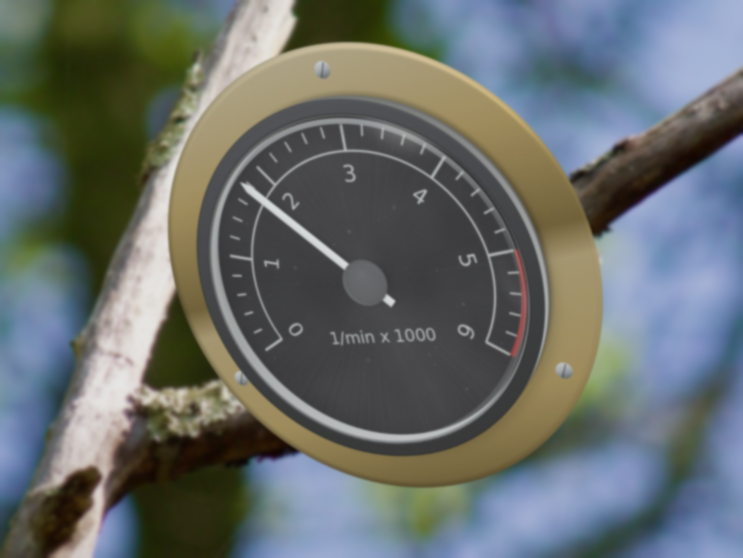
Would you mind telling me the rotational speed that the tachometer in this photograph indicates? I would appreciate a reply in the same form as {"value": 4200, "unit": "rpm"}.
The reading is {"value": 1800, "unit": "rpm"}
